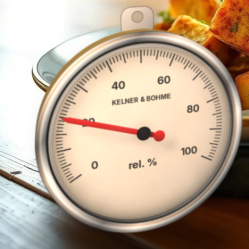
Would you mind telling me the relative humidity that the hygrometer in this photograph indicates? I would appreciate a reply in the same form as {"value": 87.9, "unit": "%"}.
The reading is {"value": 20, "unit": "%"}
